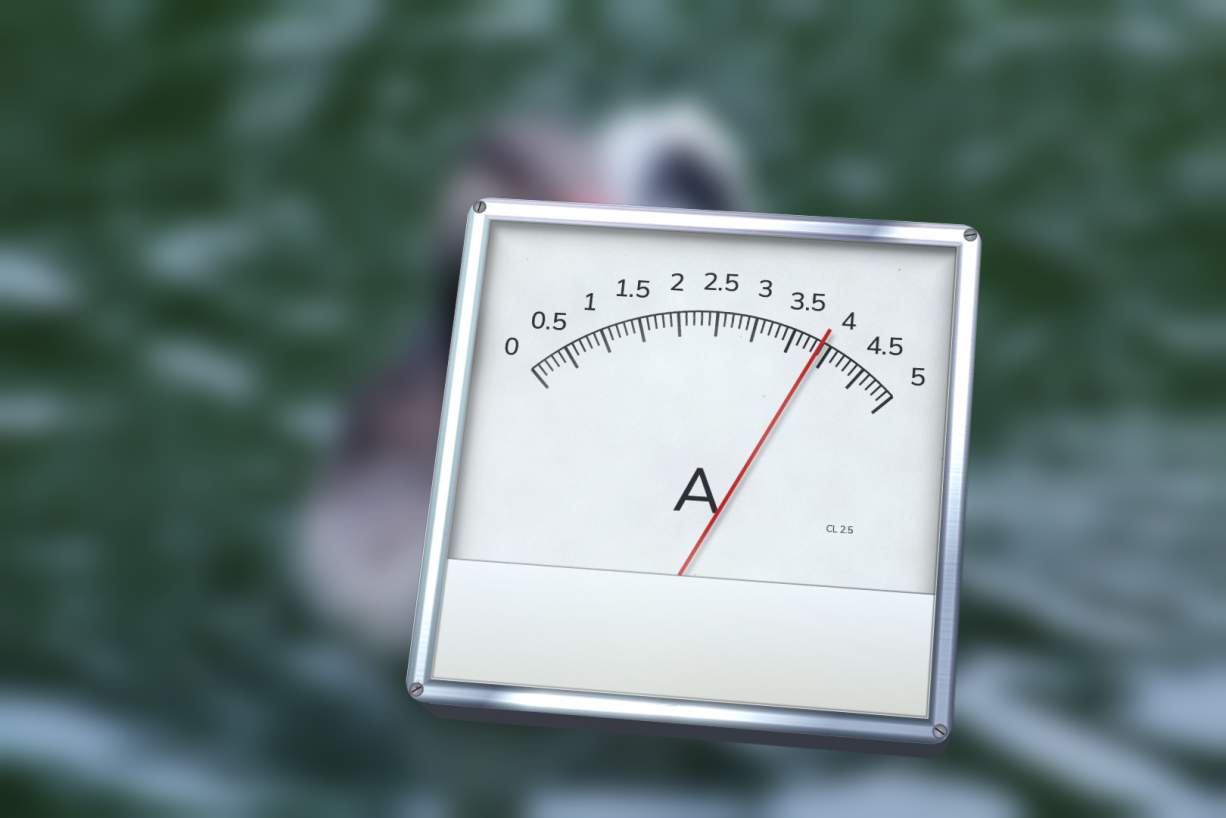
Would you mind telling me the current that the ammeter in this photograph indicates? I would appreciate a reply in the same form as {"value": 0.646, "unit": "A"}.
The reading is {"value": 3.9, "unit": "A"}
